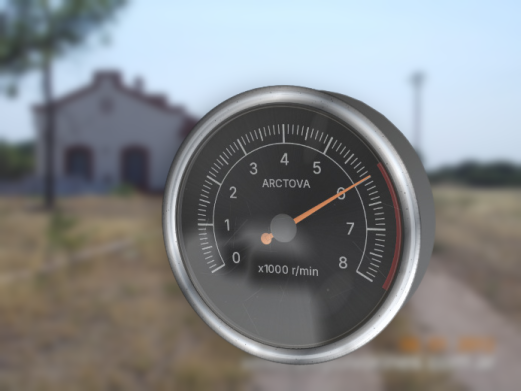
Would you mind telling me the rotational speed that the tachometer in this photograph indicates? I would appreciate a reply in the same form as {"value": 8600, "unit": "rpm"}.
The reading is {"value": 6000, "unit": "rpm"}
